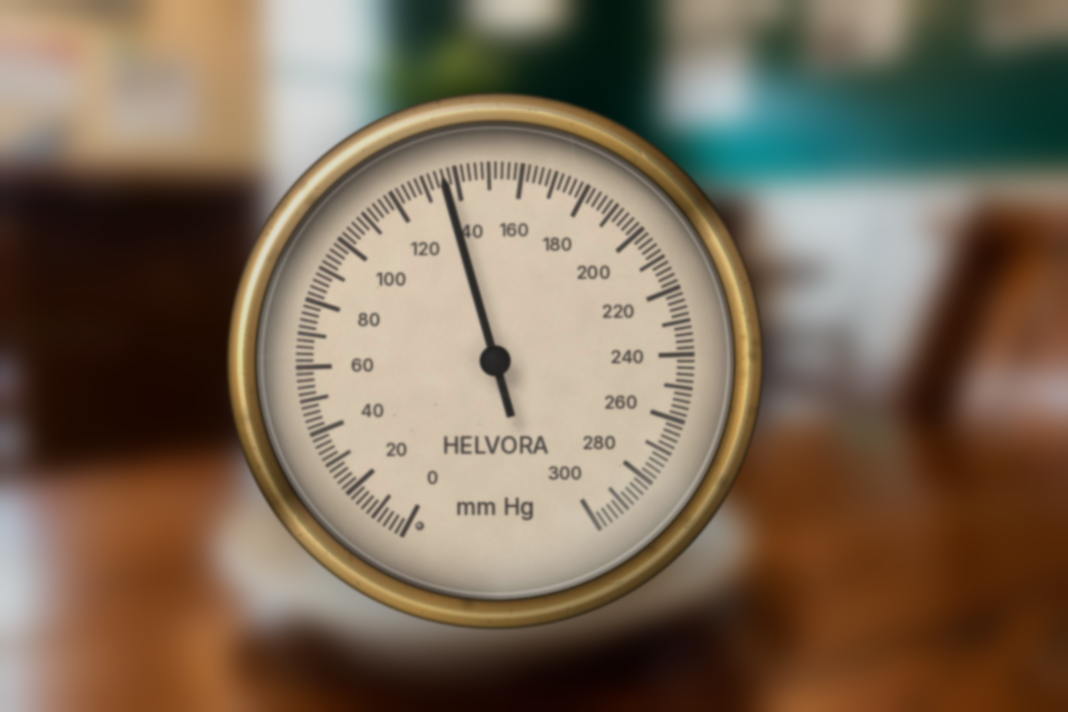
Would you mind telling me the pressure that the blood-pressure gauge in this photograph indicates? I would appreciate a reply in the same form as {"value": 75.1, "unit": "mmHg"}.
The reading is {"value": 136, "unit": "mmHg"}
